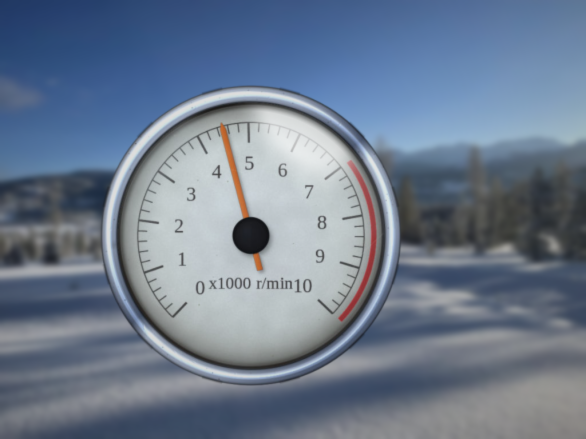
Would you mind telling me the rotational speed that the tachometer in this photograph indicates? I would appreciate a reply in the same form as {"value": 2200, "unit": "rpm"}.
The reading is {"value": 4500, "unit": "rpm"}
